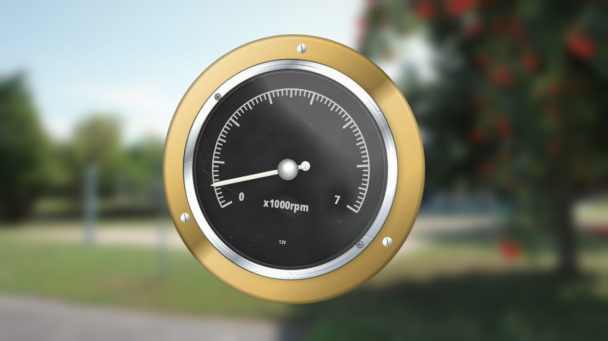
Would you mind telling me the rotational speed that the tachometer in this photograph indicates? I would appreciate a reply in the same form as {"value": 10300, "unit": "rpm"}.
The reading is {"value": 500, "unit": "rpm"}
